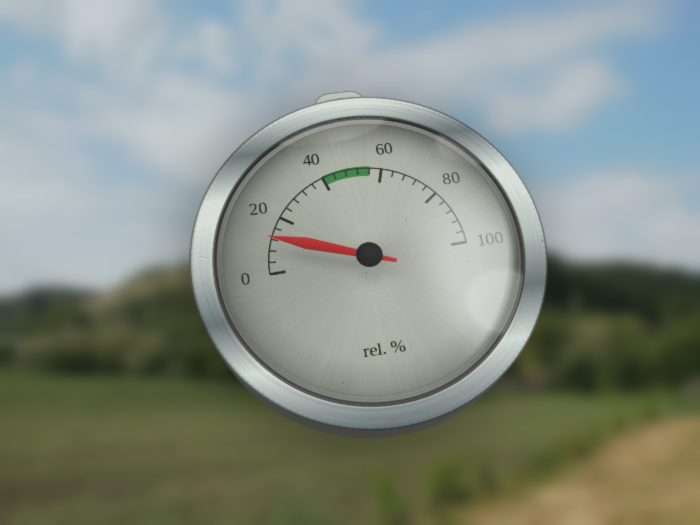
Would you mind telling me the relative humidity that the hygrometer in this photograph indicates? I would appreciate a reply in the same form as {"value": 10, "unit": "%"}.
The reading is {"value": 12, "unit": "%"}
